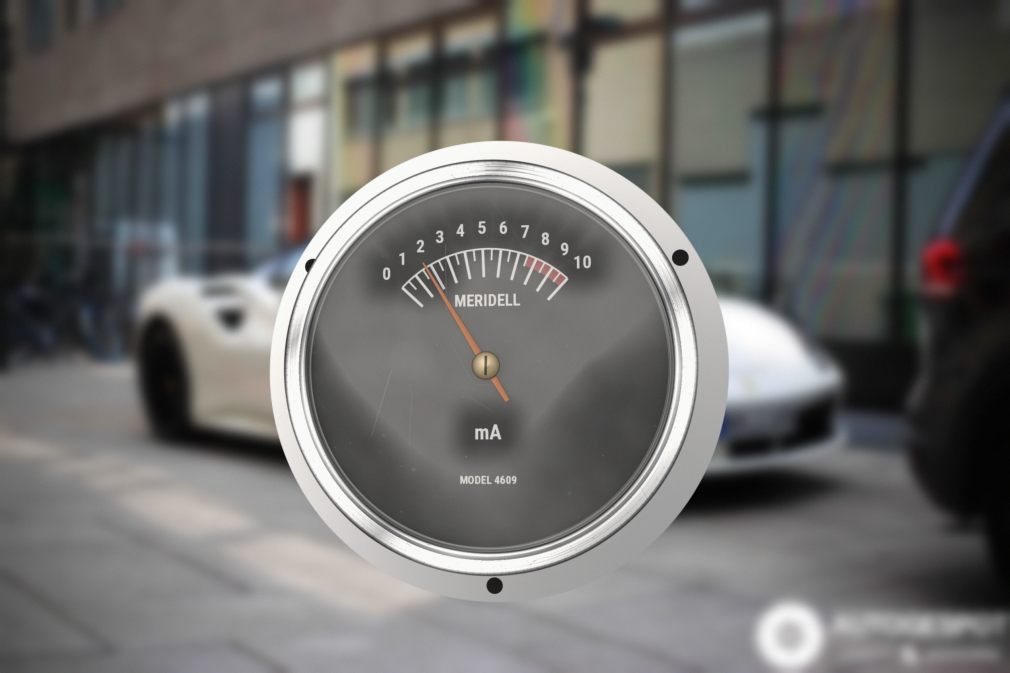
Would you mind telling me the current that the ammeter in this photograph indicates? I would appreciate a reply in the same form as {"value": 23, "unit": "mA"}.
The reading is {"value": 1.75, "unit": "mA"}
